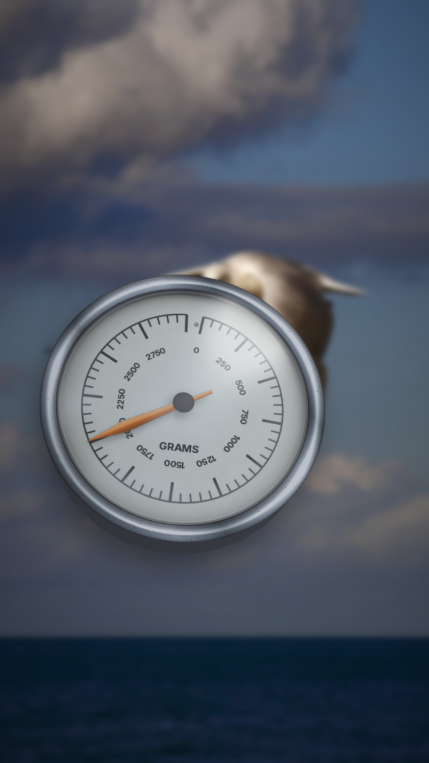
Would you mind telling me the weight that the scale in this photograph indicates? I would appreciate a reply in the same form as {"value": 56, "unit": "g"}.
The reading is {"value": 2000, "unit": "g"}
